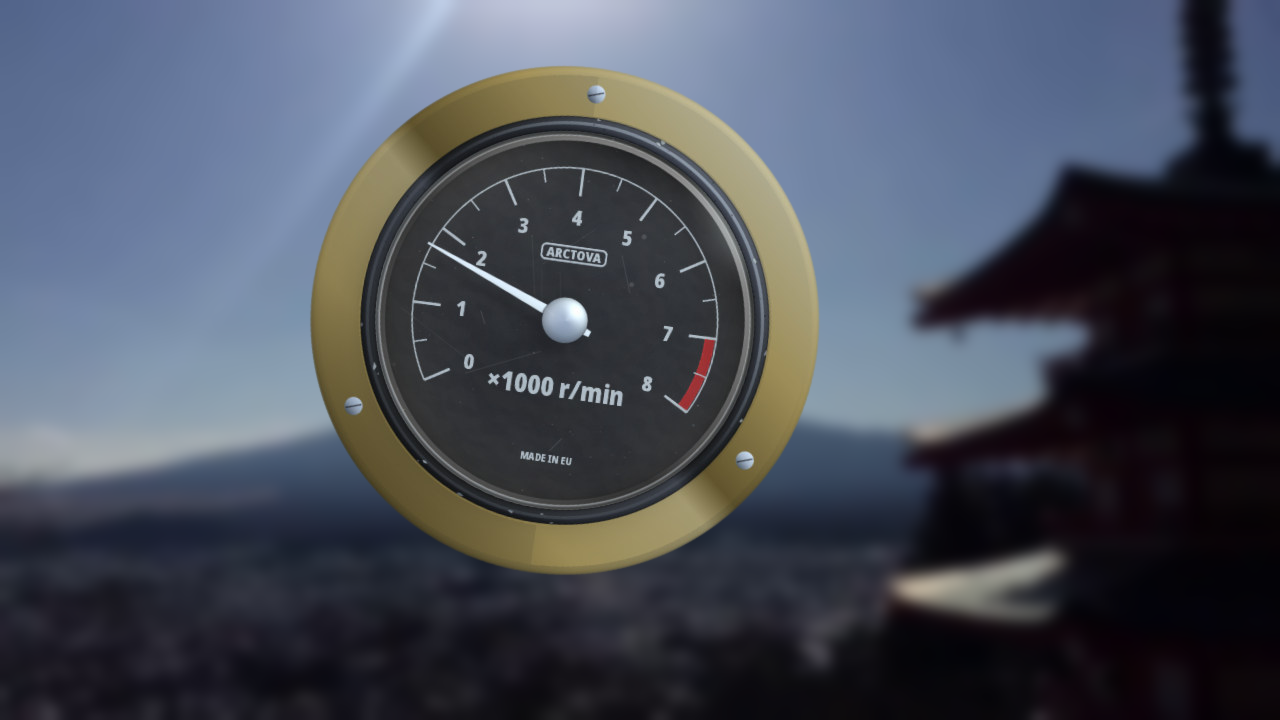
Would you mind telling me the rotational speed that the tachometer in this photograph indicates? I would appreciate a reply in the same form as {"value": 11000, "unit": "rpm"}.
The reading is {"value": 1750, "unit": "rpm"}
